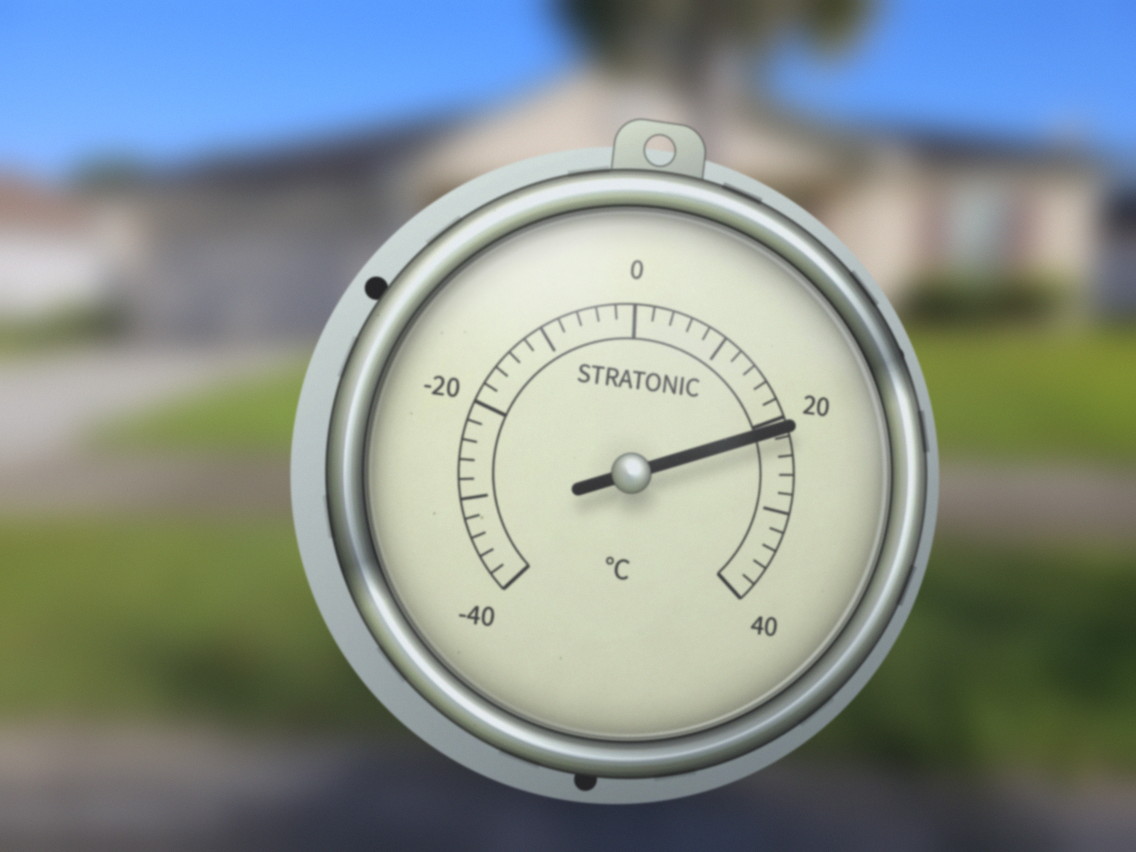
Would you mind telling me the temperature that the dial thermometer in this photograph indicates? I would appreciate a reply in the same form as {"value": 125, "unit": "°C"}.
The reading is {"value": 21, "unit": "°C"}
